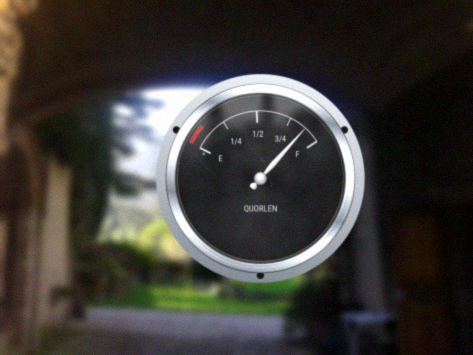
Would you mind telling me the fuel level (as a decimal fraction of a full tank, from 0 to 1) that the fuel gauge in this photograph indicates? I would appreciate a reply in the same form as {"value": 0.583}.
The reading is {"value": 0.875}
